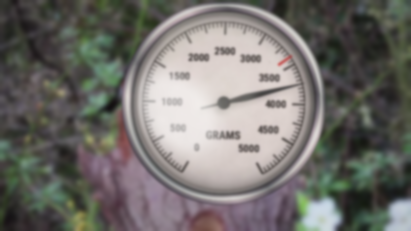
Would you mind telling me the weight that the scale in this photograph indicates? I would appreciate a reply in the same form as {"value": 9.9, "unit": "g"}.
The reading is {"value": 3750, "unit": "g"}
